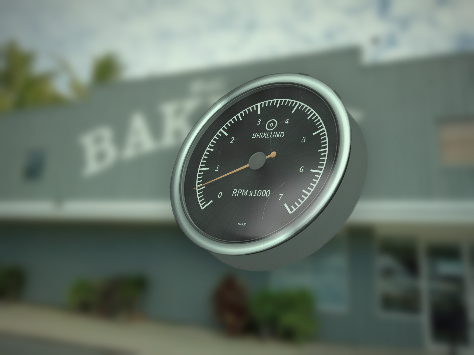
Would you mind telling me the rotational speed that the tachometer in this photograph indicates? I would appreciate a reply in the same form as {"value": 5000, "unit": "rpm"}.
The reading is {"value": 500, "unit": "rpm"}
